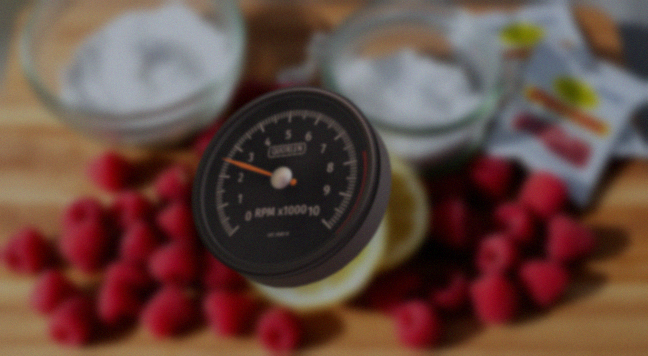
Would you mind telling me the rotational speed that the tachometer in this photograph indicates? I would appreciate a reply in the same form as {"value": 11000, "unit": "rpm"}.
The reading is {"value": 2500, "unit": "rpm"}
